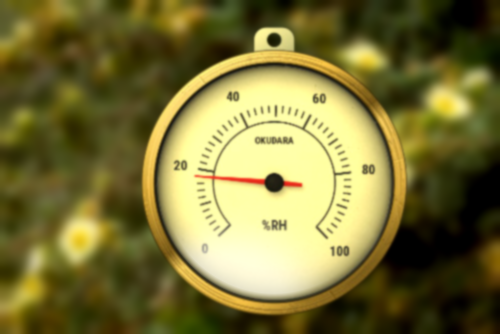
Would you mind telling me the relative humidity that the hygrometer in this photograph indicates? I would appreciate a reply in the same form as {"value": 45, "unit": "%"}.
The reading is {"value": 18, "unit": "%"}
